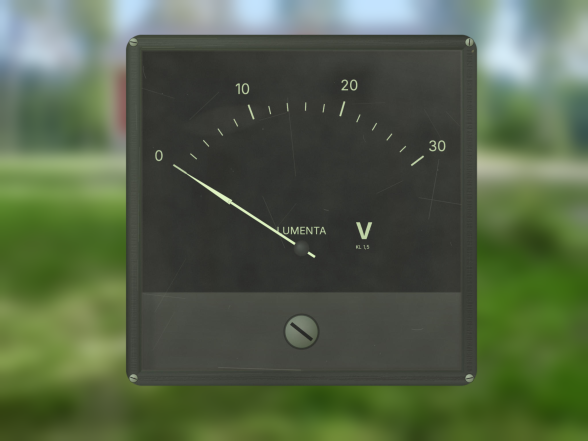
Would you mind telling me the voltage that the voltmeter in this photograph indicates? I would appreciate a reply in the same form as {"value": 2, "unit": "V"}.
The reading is {"value": 0, "unit": "V"}
